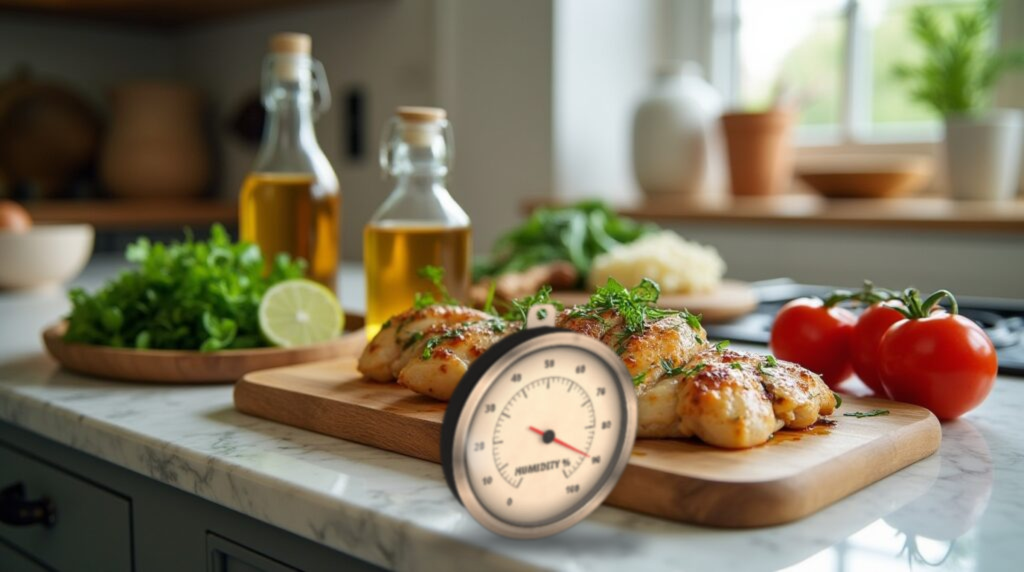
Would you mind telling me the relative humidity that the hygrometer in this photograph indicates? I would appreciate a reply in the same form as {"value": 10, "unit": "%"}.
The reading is {"value": 90, "unit": "%"}
